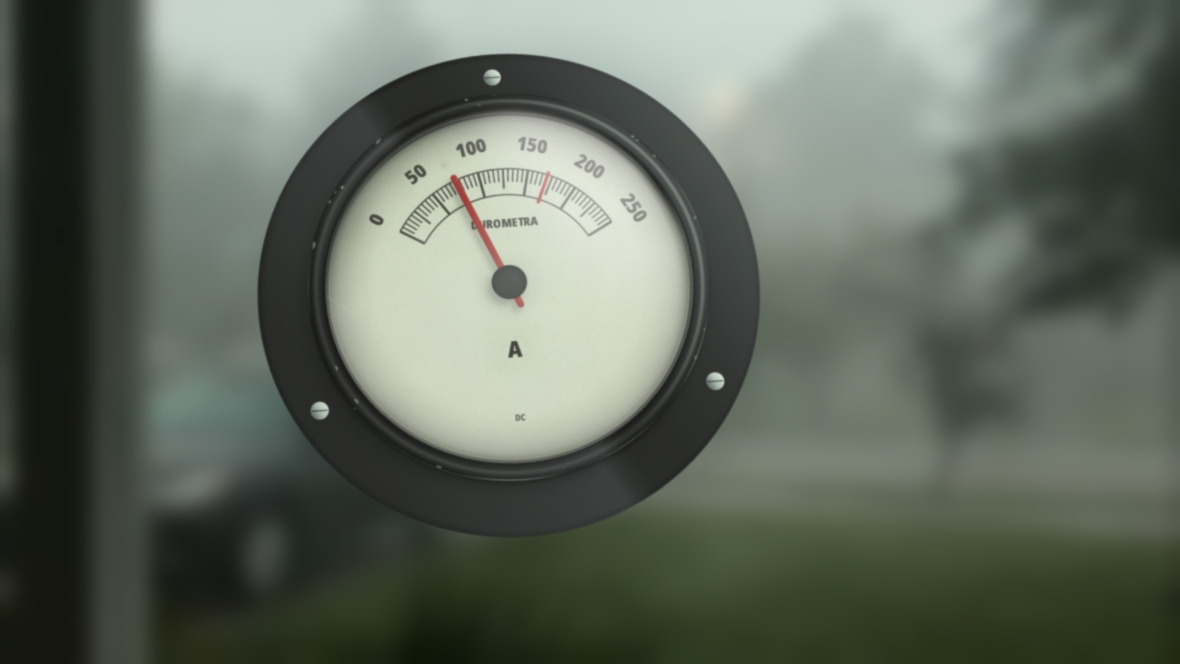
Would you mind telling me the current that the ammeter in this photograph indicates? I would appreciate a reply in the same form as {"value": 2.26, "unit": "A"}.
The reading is {"value": 75, "unit": "A"}
